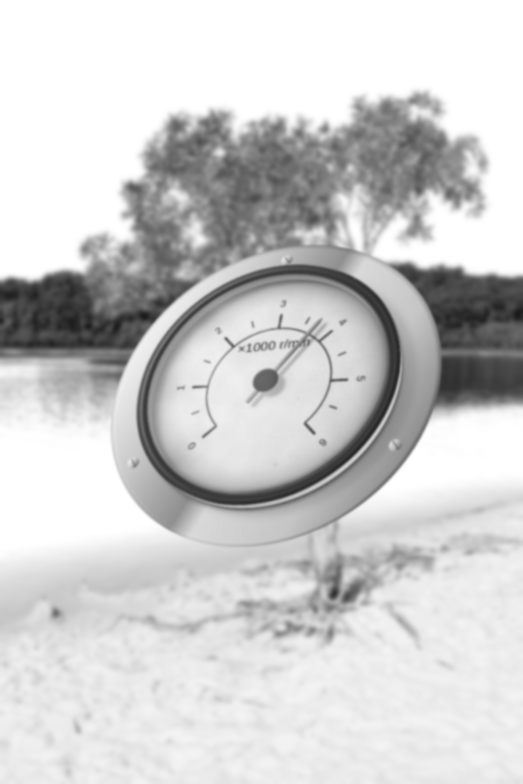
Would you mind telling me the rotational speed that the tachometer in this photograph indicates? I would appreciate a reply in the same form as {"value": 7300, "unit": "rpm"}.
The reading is {"value": 3750, "unit": "rpm"}
